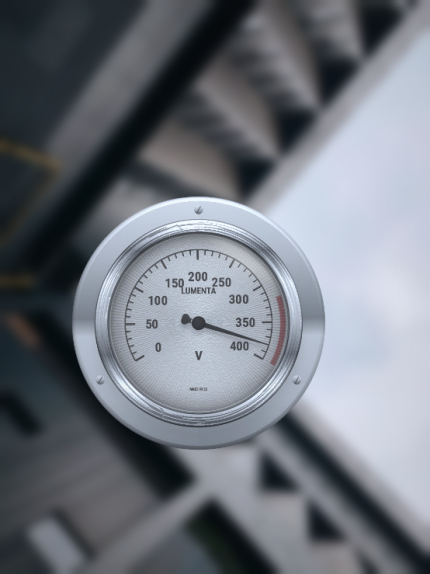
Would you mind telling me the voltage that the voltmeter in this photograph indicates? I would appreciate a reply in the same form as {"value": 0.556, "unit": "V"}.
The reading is {"value": 380, "unit": "V"}
